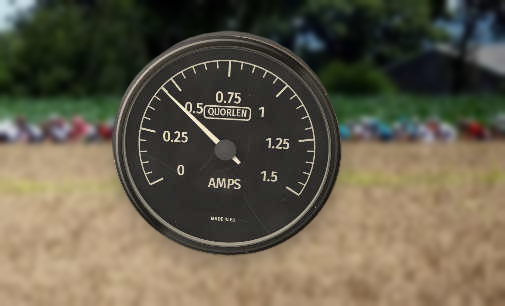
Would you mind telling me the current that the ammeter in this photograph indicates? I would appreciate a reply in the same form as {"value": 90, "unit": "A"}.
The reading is {"value": 0.45, "unit": "A"}
